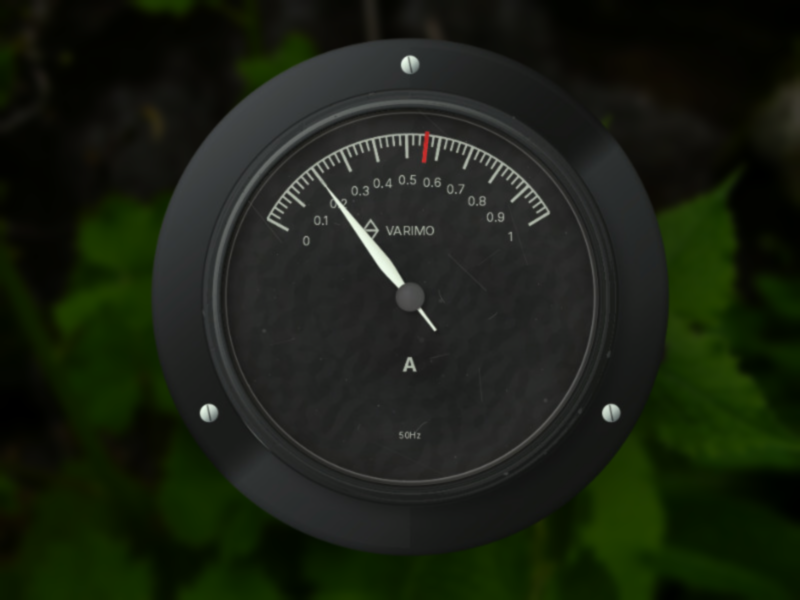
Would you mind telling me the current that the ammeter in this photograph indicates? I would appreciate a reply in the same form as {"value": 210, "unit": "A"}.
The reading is {"value": 0.2, "unit": "A"}
